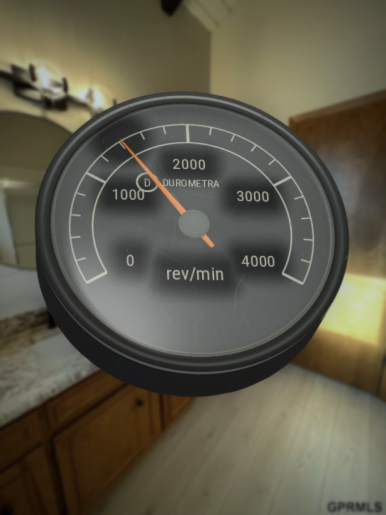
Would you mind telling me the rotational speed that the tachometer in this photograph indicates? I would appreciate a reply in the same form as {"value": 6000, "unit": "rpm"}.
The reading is {"value": 1400, "unit": "rpm"}
